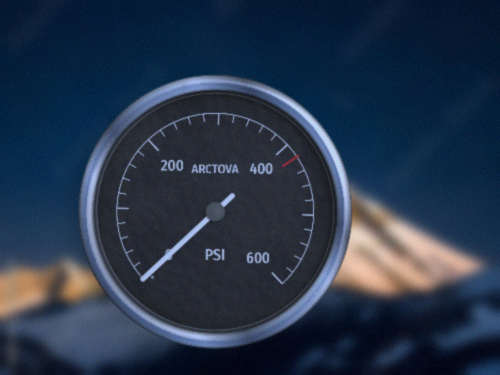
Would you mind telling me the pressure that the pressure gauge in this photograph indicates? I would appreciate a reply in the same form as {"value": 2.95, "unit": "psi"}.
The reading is {"value": 0, "unit": "psi"}
